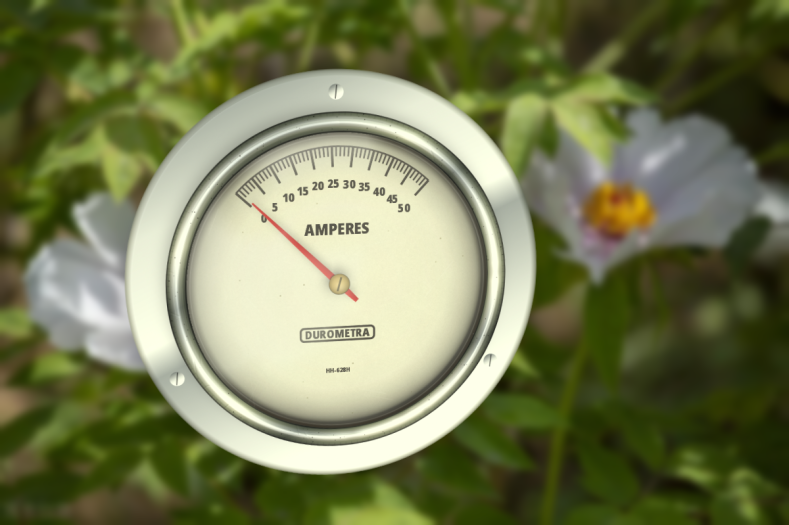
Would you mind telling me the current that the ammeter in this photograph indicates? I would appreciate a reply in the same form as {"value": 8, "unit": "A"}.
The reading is {"value": 1, "unit": "A"}
